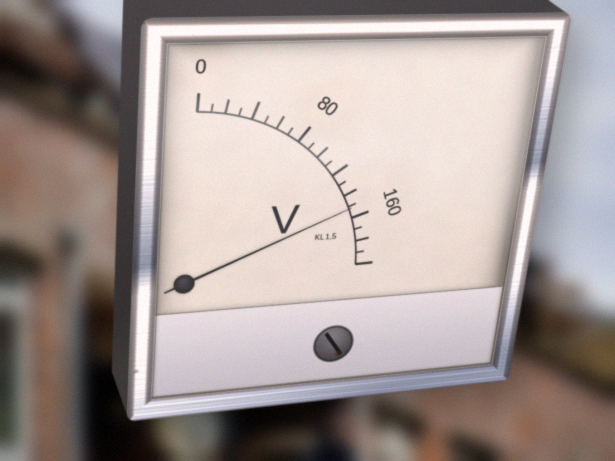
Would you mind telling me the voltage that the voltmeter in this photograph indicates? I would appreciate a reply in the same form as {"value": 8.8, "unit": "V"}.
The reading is {"value": 150, "unit": "V"}
